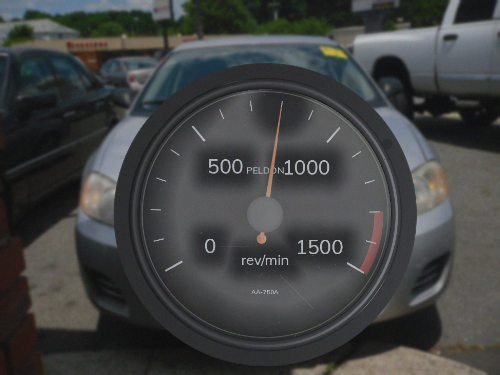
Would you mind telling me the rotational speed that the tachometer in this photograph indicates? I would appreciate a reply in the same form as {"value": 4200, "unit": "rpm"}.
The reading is {"value": 800, "unit": "rpm"}
